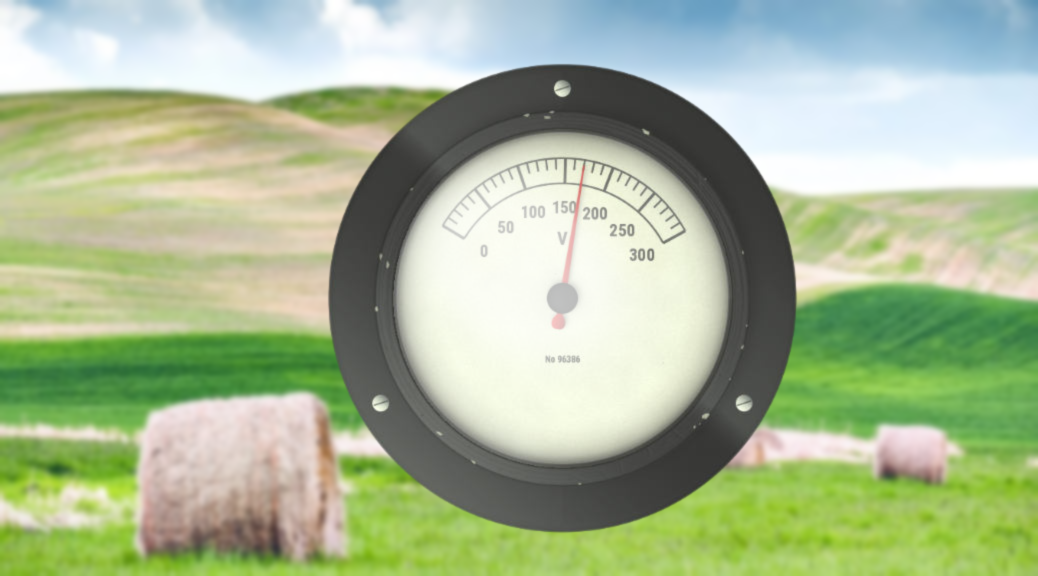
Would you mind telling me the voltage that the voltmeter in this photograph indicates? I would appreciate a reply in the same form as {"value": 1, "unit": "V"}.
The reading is {"value": 170, "unit": "V"}
